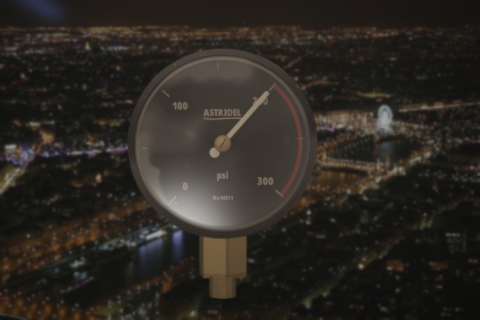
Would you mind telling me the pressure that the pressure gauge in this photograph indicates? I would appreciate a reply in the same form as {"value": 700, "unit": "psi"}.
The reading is {"value": 200, "unit": "psi"}
